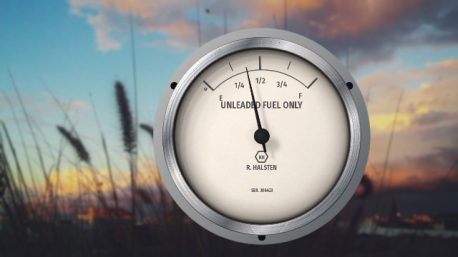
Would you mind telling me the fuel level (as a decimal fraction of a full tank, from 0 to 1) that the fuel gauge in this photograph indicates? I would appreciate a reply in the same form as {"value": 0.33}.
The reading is {"value": 0.375}
